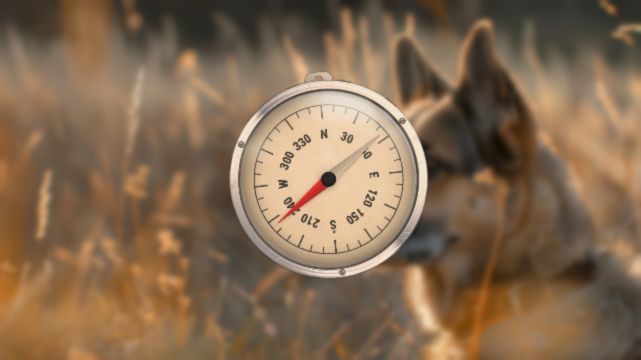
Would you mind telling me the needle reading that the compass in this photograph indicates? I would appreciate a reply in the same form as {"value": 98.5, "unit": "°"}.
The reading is {"value": 235, "unit": "°"}
